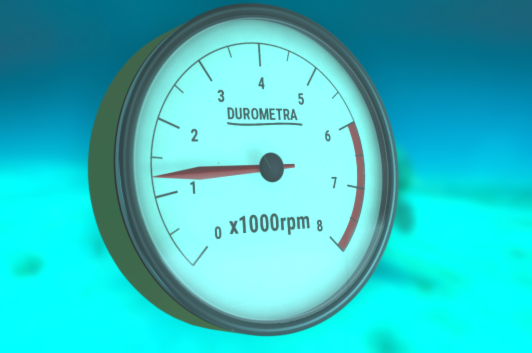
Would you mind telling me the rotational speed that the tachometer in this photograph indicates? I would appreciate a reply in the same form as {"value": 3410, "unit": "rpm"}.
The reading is {"value": 1250, "unit": "rpm"}
